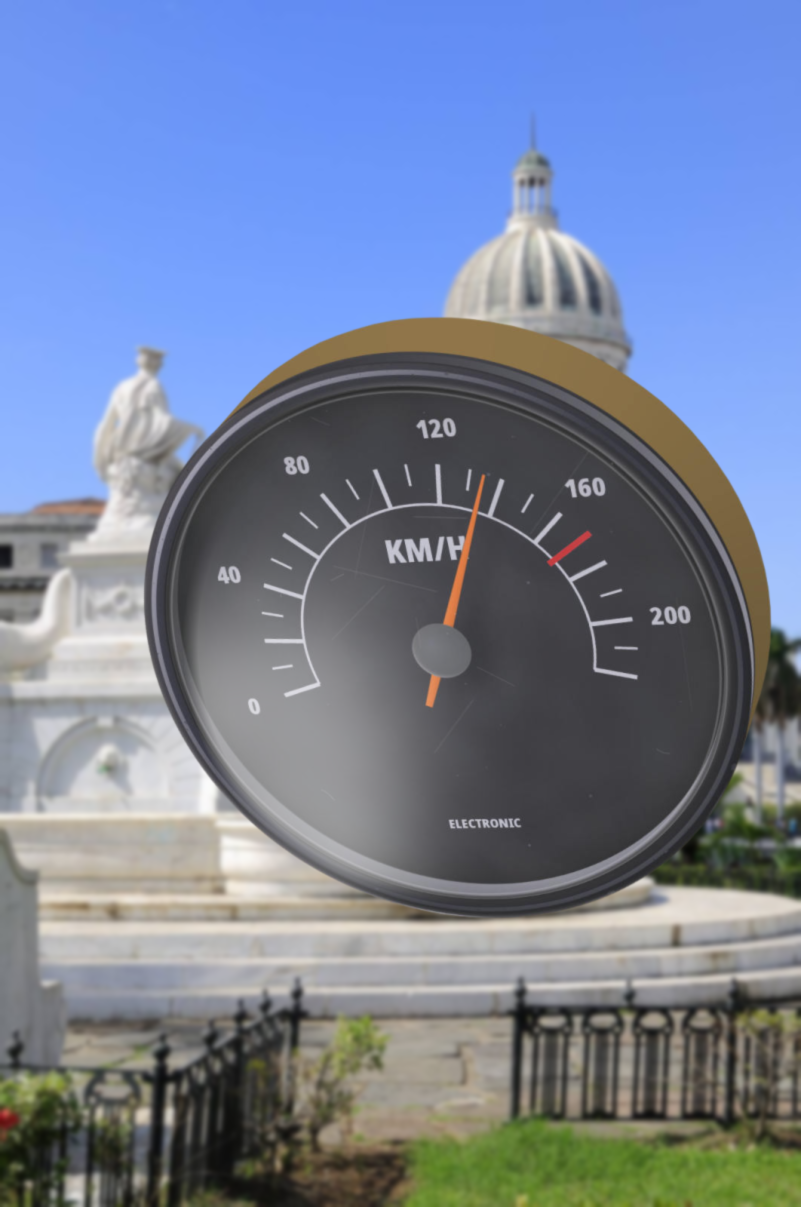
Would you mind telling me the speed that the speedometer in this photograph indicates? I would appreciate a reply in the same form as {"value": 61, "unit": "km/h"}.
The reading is {"value": 135, "unit": "km/h"}
